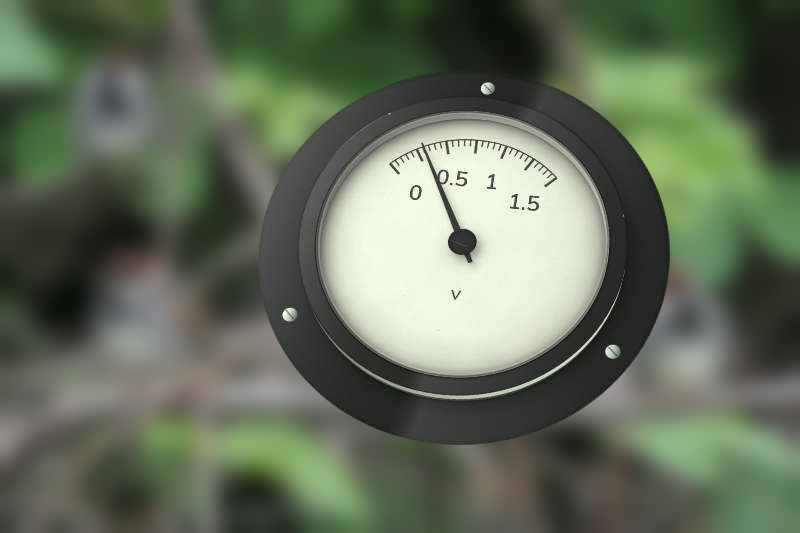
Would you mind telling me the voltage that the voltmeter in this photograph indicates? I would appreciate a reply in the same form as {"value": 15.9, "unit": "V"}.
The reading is {"value": 0.3, "unit": "V"}
